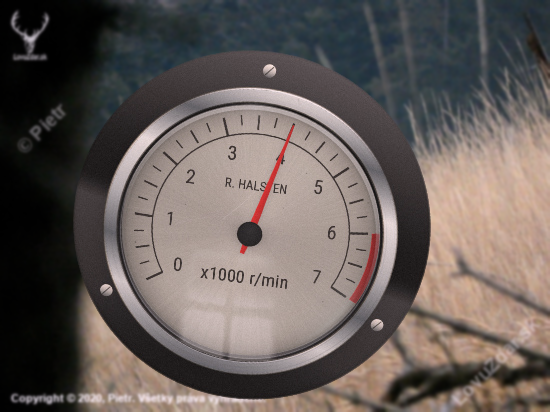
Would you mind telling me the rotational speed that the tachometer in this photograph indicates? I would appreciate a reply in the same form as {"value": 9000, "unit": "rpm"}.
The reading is {"value": 4000, "unit": "rpm"}
